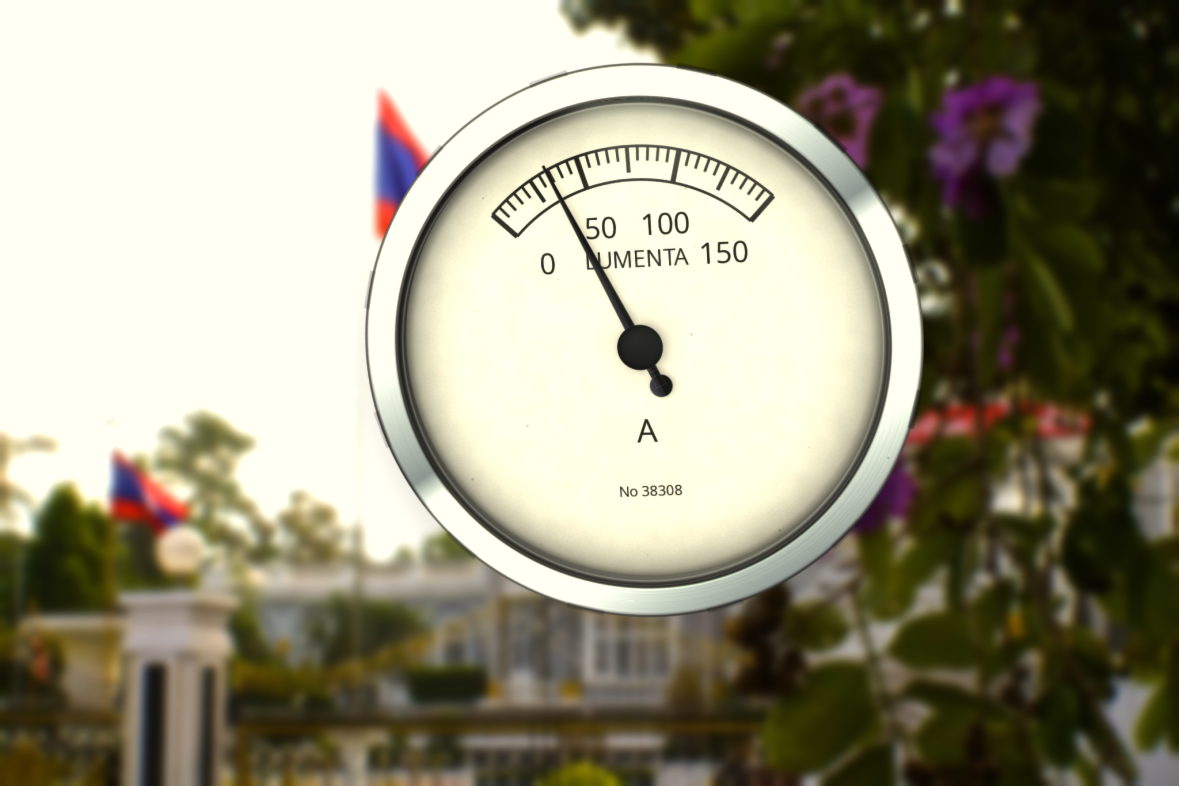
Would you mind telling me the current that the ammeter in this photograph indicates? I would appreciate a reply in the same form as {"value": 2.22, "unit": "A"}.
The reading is {"value": 35, "unit": "A"}
